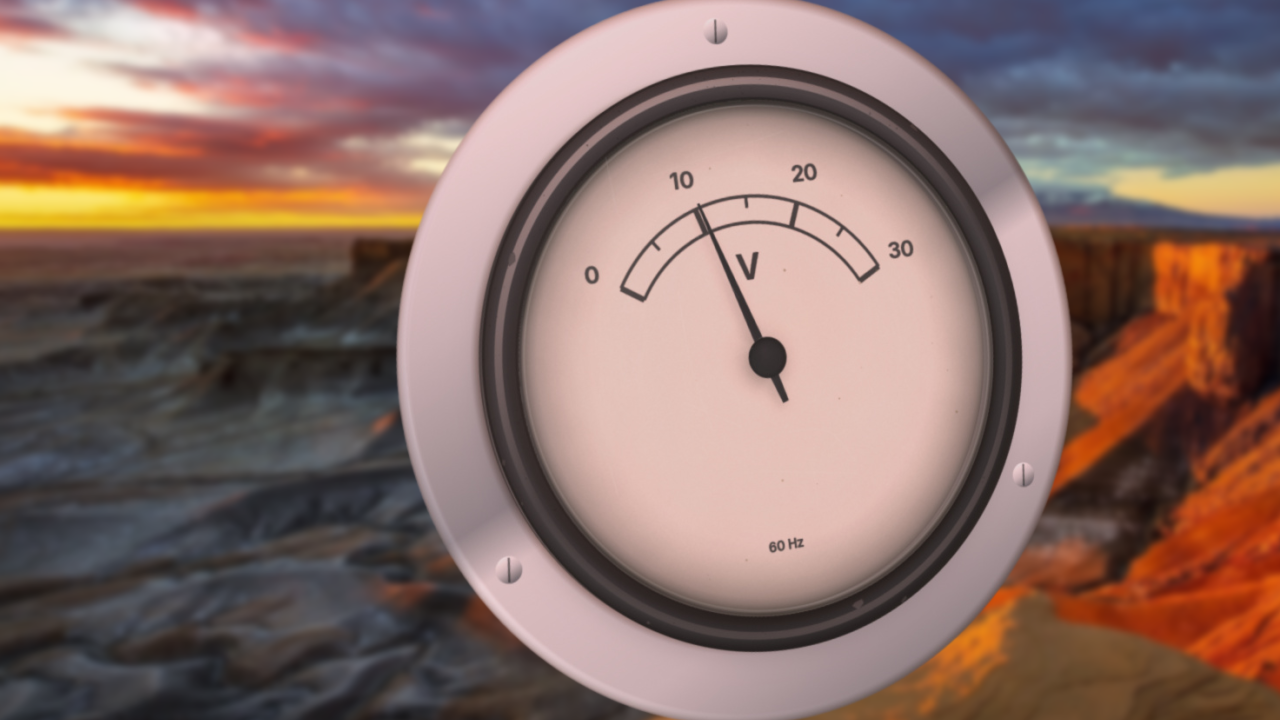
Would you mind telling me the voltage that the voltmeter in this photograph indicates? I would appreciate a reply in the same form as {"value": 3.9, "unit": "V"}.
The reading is {"value": 10, "unit": "V"}
